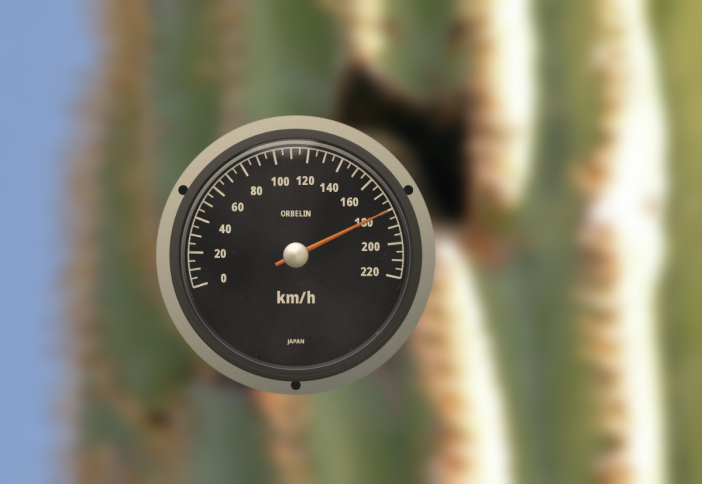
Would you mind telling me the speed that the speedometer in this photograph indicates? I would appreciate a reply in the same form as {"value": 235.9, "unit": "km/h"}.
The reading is {"value": 180, "unit": "km/h"}
